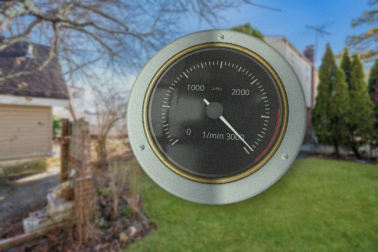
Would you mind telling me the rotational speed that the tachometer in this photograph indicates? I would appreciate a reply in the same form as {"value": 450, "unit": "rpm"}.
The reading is {"value": 2950, "unit": "rpm"}
